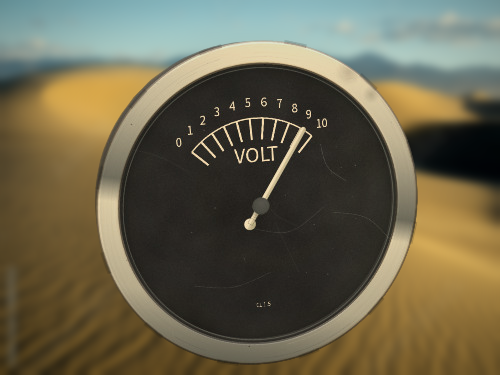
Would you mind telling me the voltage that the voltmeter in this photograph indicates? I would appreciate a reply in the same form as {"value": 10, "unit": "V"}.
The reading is {"value": 9, "unit": "V"}
